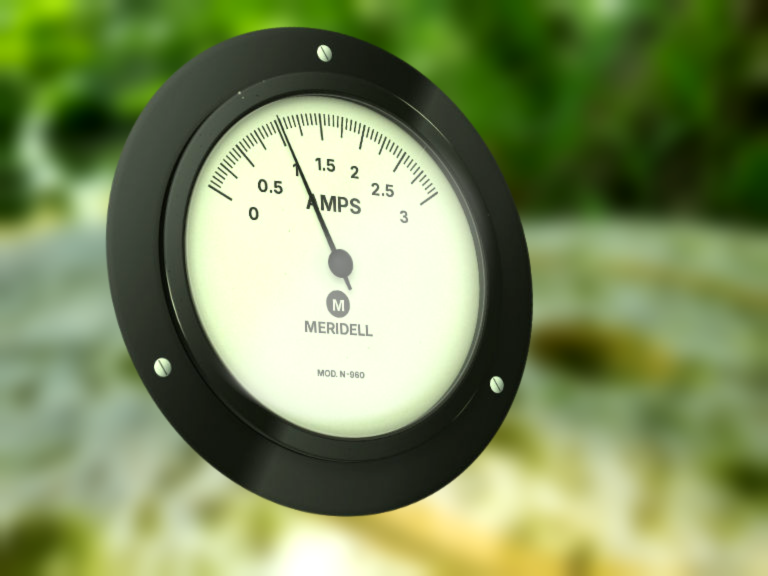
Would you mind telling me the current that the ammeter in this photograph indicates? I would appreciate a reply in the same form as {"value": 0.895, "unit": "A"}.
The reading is {"value": 1, "unit": "A"}
